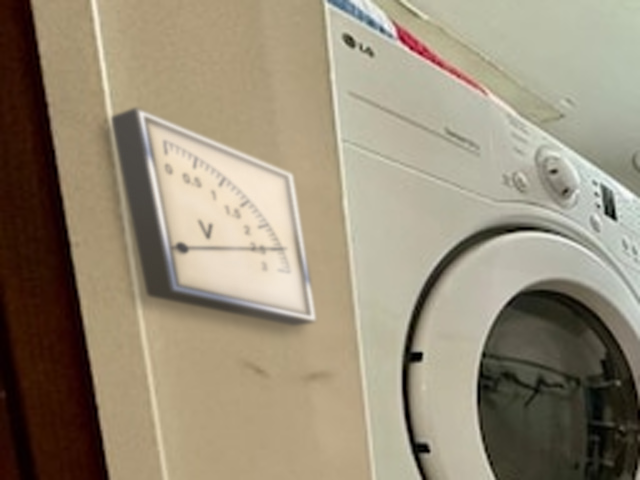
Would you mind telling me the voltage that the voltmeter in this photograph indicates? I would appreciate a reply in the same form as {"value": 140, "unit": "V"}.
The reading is {"value": 2.5, "unit": "V"}
